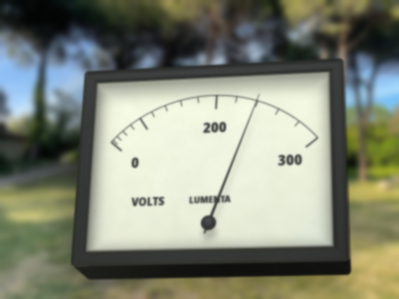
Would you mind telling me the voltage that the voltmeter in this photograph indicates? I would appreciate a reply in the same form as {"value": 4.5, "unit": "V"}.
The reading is {"value": 240, "unit": "V"}
